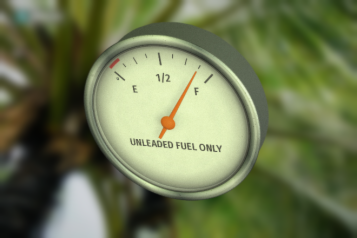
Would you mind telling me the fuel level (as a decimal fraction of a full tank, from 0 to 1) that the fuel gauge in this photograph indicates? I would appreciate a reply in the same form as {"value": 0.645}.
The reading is {"value": 0.875}
